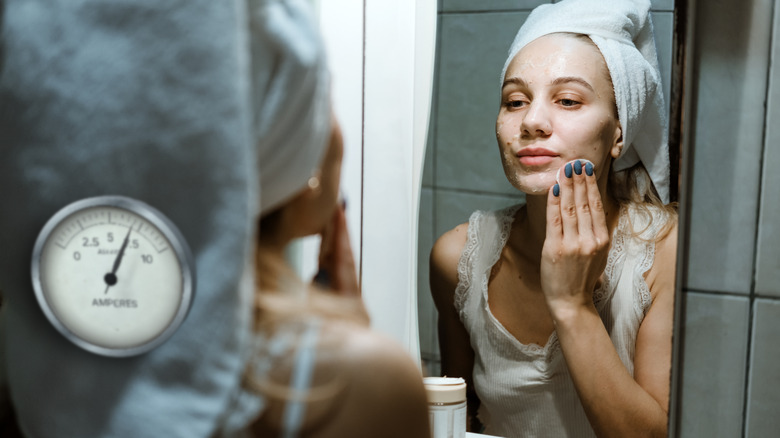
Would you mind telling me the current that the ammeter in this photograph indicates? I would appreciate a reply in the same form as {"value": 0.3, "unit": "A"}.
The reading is {"value": 7, "unit": "A"}
